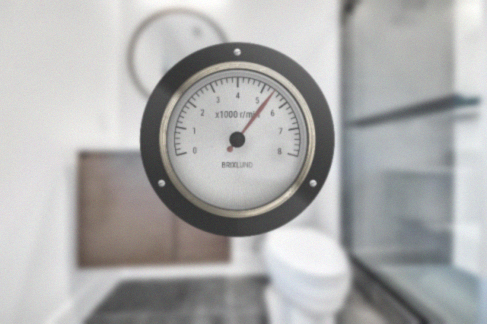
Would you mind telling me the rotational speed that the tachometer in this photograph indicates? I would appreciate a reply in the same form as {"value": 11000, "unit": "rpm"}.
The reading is {"value": 5400, "unit": "rpm"}
